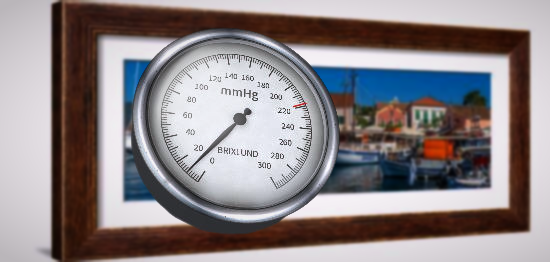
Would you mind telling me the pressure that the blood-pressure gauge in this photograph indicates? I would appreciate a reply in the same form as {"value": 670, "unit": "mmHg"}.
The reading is {"value": 10, "unit": "mmHg"}
